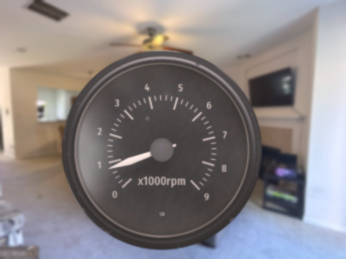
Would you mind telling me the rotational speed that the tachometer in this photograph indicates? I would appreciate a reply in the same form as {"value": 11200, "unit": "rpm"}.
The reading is {"value": 800, "unit": "rpm"}
